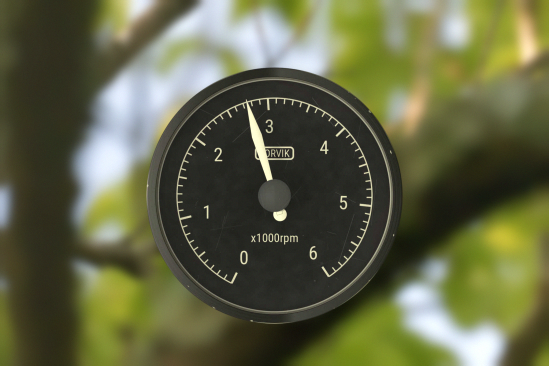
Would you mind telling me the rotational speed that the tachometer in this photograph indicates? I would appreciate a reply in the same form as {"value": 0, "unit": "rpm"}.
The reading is {"value": 2750, "unit": "rpm"}
